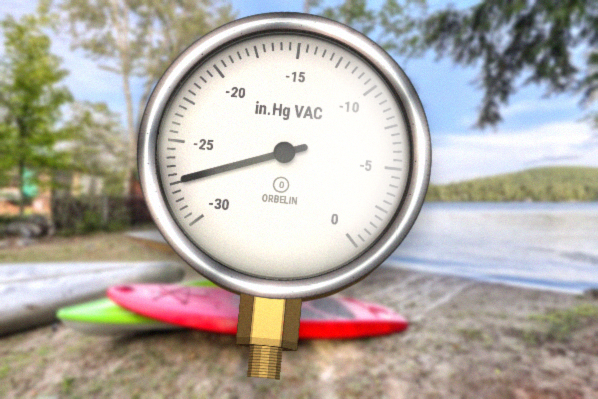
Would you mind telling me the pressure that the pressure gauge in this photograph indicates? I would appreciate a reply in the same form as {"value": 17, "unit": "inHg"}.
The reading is {"value": -27.5, "unit": "inHg"}
